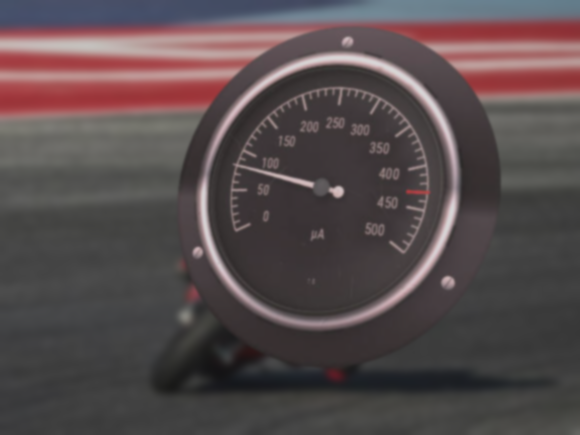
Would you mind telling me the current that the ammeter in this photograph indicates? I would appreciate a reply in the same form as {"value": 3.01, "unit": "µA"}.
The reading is {"value": 80, "unit": "µA"}
